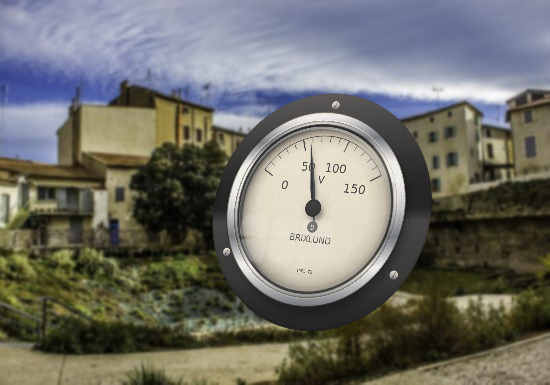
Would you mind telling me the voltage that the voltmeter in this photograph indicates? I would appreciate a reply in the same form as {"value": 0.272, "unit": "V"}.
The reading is {"value": 60, "unit": "V"}
